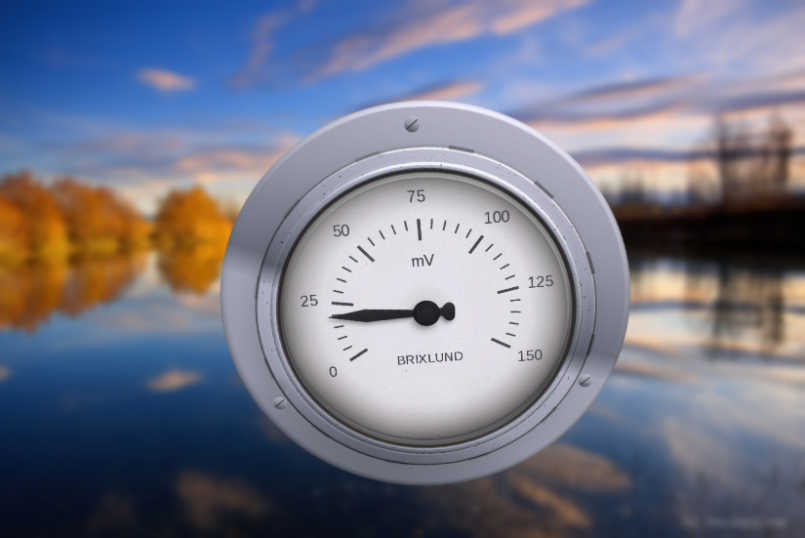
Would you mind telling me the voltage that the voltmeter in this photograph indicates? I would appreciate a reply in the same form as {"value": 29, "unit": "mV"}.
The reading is {"value": 20, "unit": "mV"}
